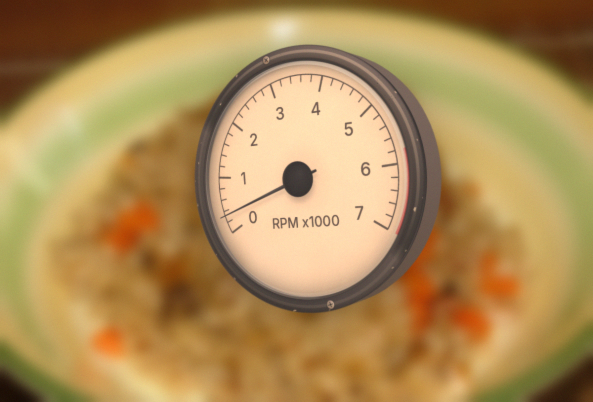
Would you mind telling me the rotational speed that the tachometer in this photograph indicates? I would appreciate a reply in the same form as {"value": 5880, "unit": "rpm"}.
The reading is {"value": 300, "unit": "rpm"}
